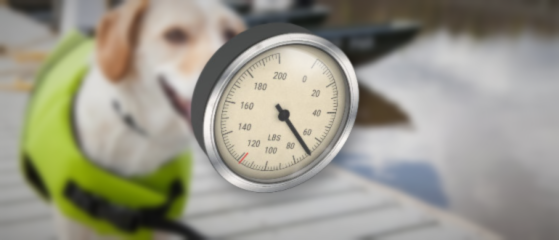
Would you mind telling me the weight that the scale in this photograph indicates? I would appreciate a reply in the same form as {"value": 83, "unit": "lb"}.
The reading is {"value": 70, "unit": "lb"}
